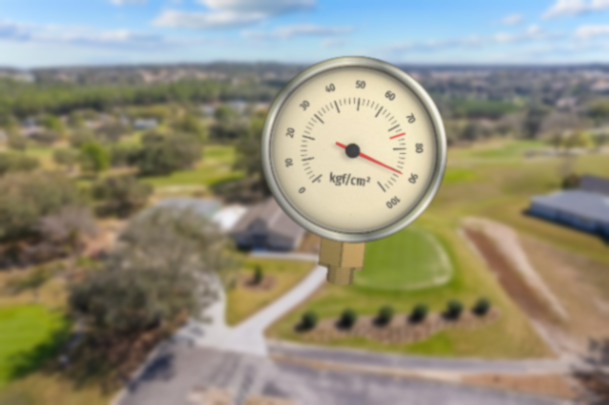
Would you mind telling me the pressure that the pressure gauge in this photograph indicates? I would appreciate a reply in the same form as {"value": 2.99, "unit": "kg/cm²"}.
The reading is {"value": 90, "unit": "kg/cm²"}
